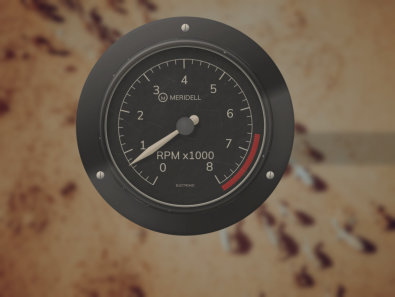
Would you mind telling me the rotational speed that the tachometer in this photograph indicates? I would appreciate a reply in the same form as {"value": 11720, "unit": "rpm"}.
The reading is {"value": 700, "unit": "rpm"}
